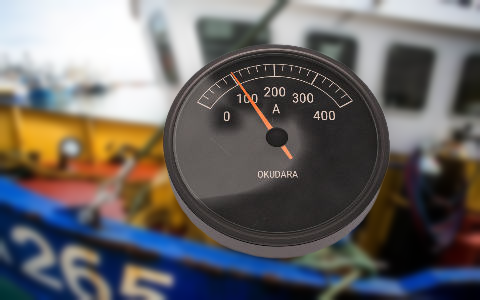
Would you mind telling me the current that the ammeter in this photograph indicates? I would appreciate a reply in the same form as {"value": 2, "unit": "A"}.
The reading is {"value": 100, "unit": "A"}
